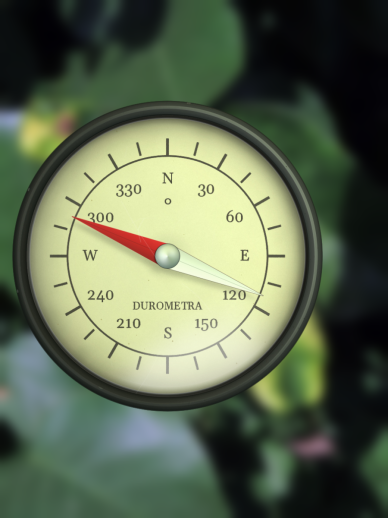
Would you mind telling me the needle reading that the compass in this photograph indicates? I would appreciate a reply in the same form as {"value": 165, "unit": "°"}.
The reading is {"value": 292.5, "unit": "°"}
